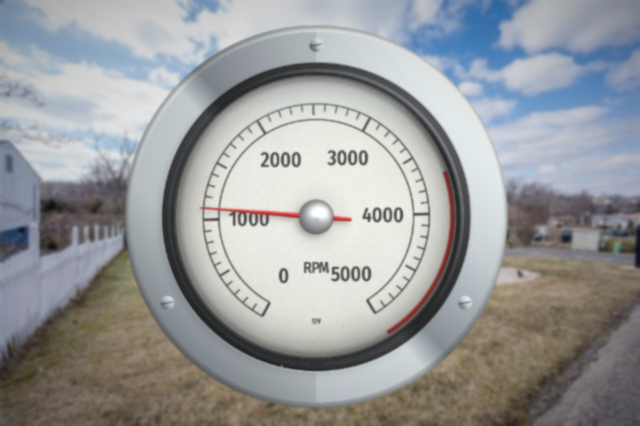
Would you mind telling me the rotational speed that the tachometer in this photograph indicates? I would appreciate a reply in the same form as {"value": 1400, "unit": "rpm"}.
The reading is {"value": 1100, "unit": "rpm"}
